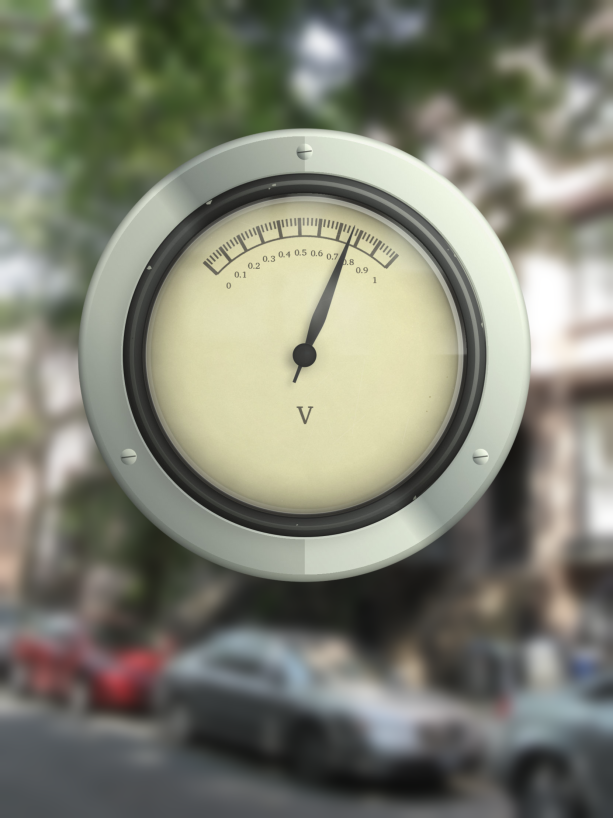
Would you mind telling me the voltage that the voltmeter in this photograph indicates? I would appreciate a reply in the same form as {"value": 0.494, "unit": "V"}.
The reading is {"value": 0.76, "unit": "V"}
